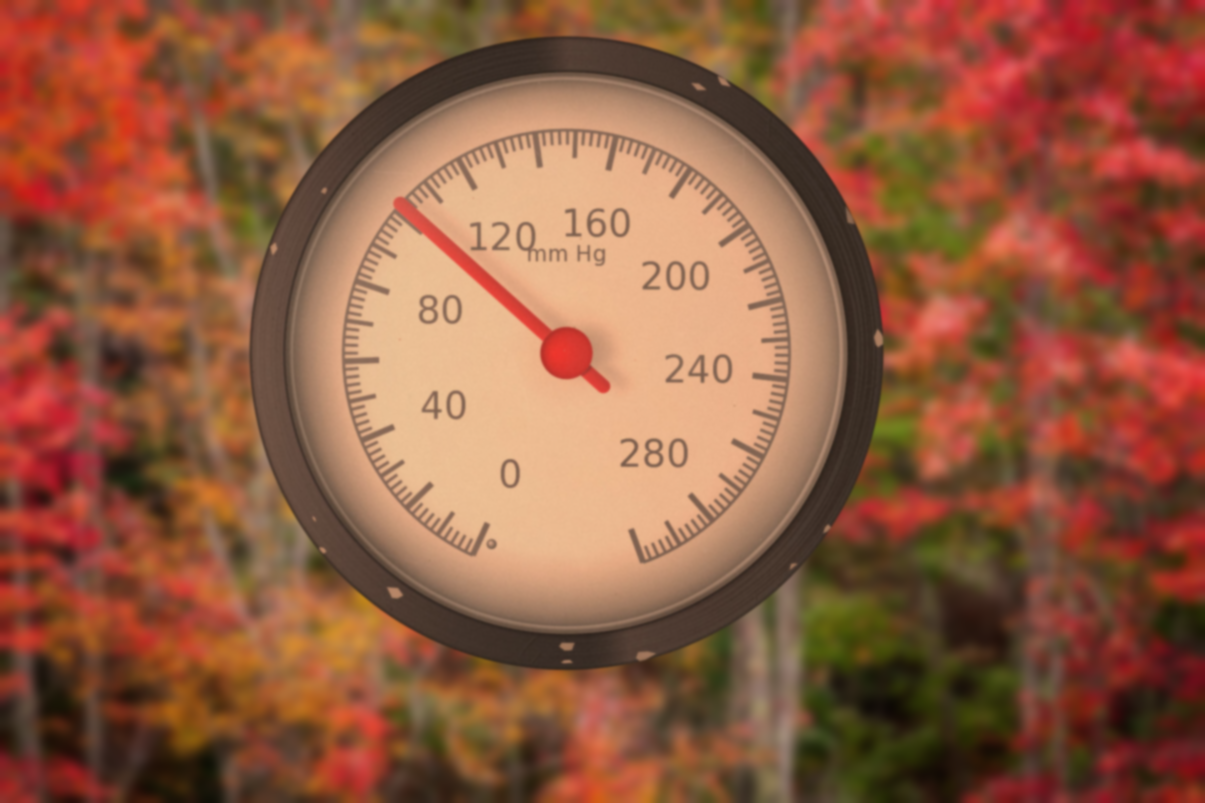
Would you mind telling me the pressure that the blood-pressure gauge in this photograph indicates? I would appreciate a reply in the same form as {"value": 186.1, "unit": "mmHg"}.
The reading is {"value": 102, "unit": "mmHg"}
